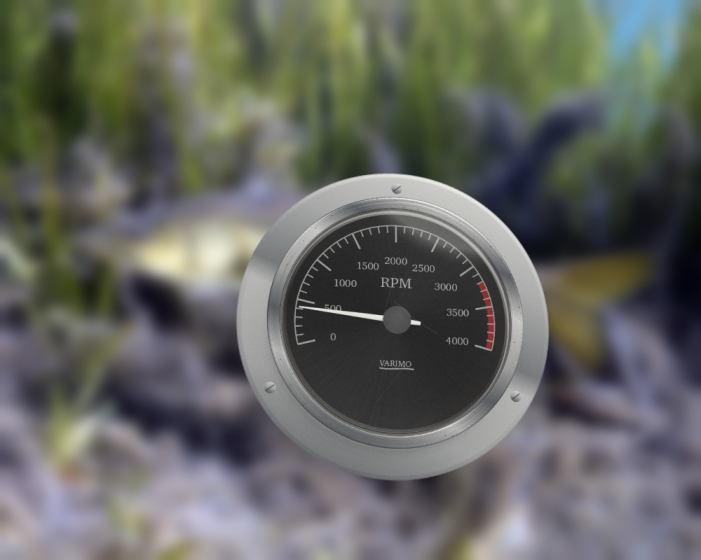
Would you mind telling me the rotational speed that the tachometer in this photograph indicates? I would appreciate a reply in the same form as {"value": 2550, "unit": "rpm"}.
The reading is {"value": 400, "unit": "rpm"}
